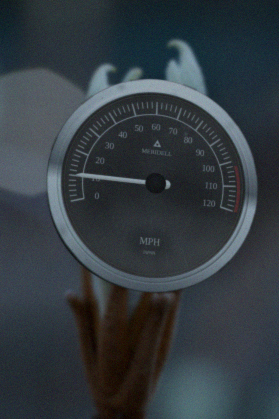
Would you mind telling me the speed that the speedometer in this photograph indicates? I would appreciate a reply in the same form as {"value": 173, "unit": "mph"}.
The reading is {"value": 10, "unit": "mph"}
